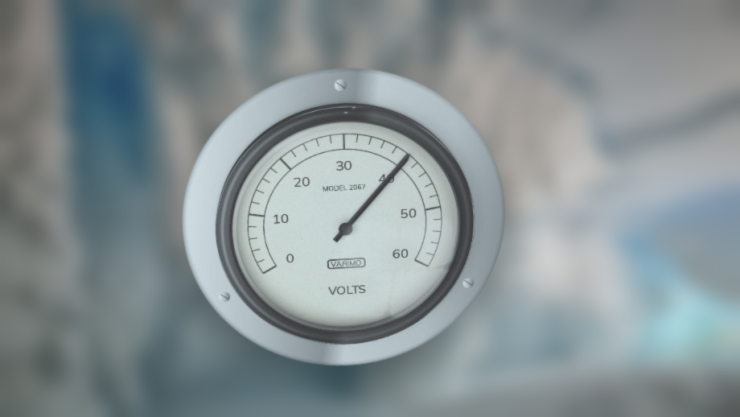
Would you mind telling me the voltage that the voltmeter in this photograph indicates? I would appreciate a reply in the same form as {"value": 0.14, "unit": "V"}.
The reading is {"value": 40, "unit": "V"}
